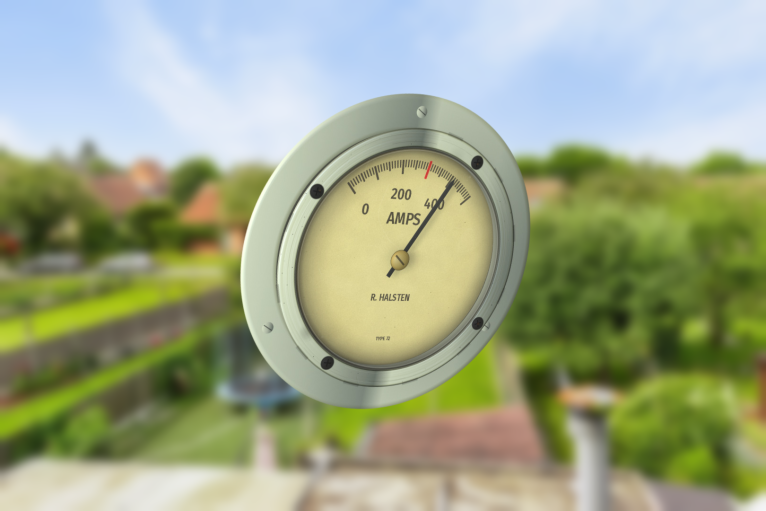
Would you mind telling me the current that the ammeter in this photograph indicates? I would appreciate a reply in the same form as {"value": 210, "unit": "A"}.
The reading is {"value": 400, "unit": "A"}
